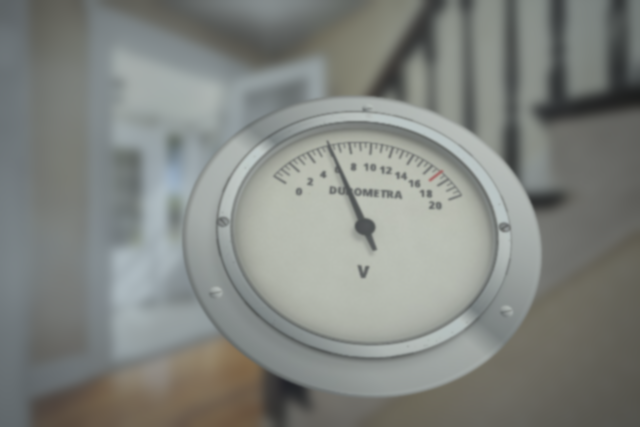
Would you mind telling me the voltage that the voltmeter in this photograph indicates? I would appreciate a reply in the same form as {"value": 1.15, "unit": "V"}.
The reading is {"value": 6, "unit": "V"}
